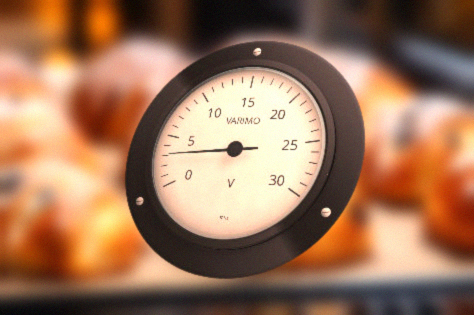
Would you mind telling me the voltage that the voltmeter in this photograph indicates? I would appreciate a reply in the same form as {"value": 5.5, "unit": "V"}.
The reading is {"value": 3, "unit": "V"}
